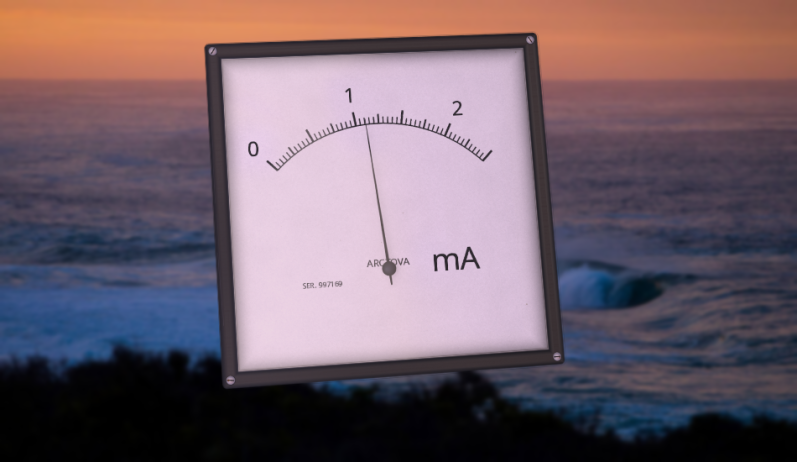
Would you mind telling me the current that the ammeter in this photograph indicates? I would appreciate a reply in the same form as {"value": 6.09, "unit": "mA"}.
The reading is {"value": 1.1, "unit": "mA"}
